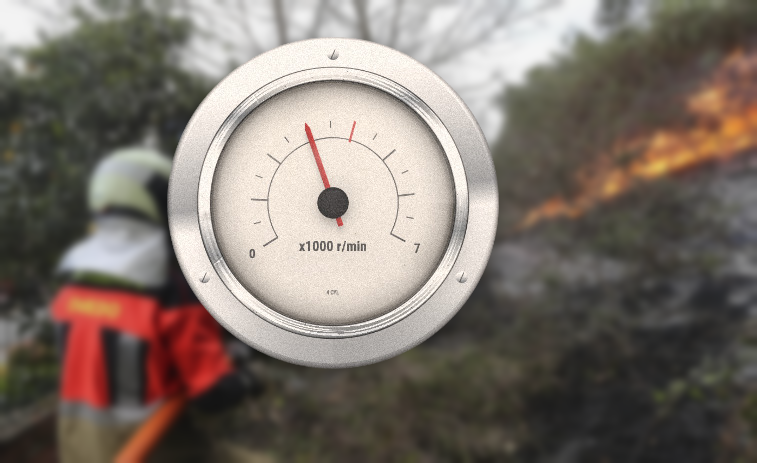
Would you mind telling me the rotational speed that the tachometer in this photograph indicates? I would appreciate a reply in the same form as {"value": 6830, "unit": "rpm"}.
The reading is {"value": 3000, "unit": "rpm"}
